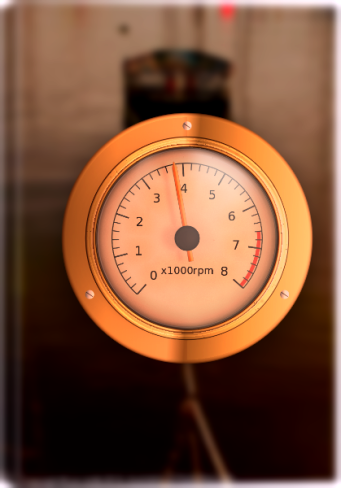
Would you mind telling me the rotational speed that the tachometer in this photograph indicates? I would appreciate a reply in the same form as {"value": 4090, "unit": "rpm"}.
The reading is {"value": 3800, "unit": "rpm"}
